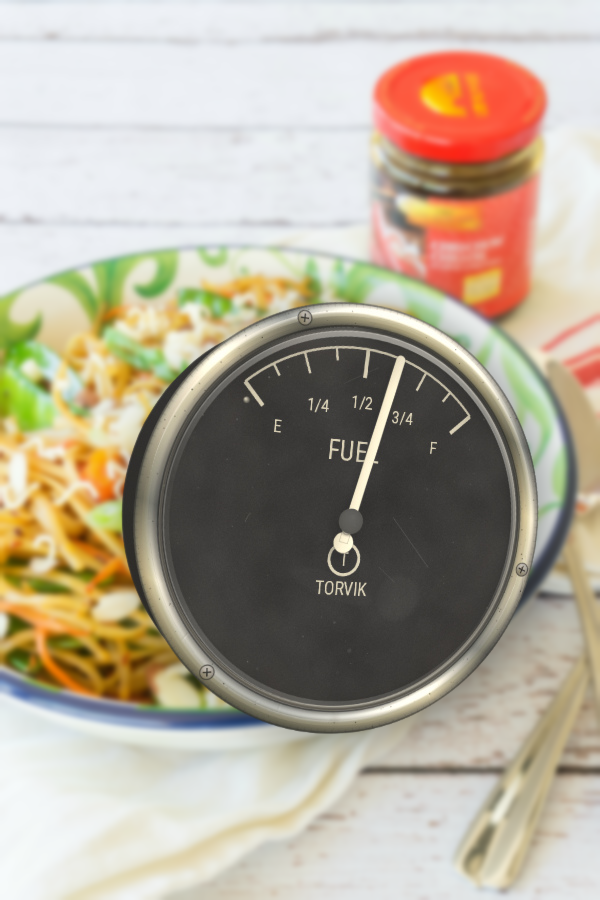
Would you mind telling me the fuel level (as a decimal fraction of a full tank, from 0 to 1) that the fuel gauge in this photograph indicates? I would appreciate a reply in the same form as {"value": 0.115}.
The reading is {"value": 0.625}
